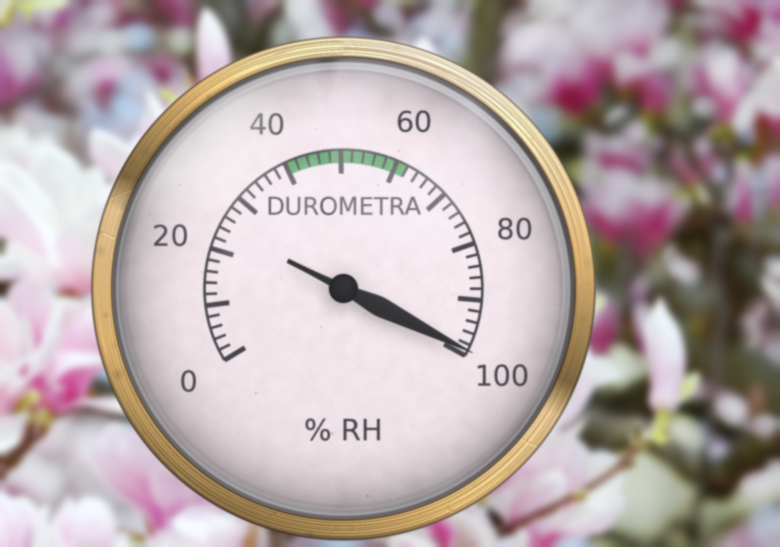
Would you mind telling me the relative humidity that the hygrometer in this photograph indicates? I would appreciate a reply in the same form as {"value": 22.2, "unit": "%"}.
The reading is {"value": 99, "unit": "%"}
